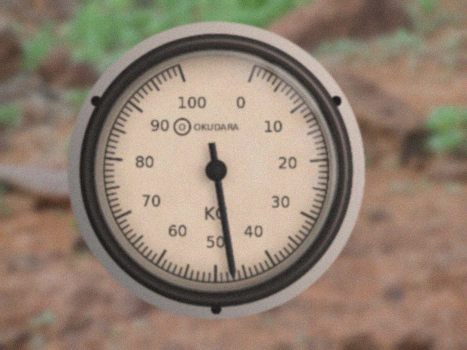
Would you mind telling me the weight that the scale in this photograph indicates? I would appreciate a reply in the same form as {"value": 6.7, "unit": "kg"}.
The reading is {"value": 47, "unit": "kg"}
